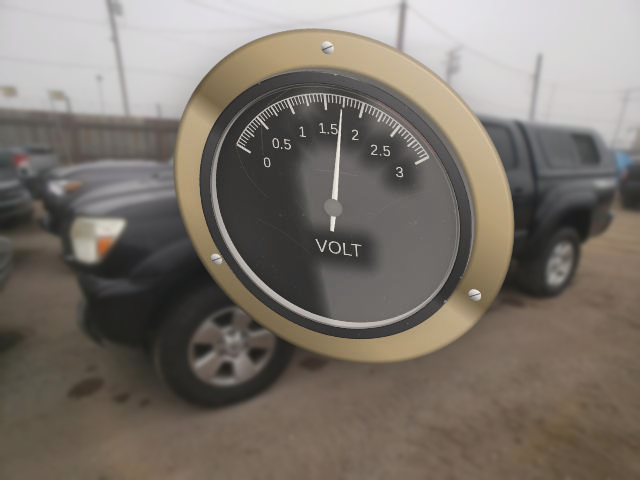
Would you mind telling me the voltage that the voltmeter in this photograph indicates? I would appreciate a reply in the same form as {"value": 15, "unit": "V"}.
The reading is {"value": 1.75, "unit": "V"}
